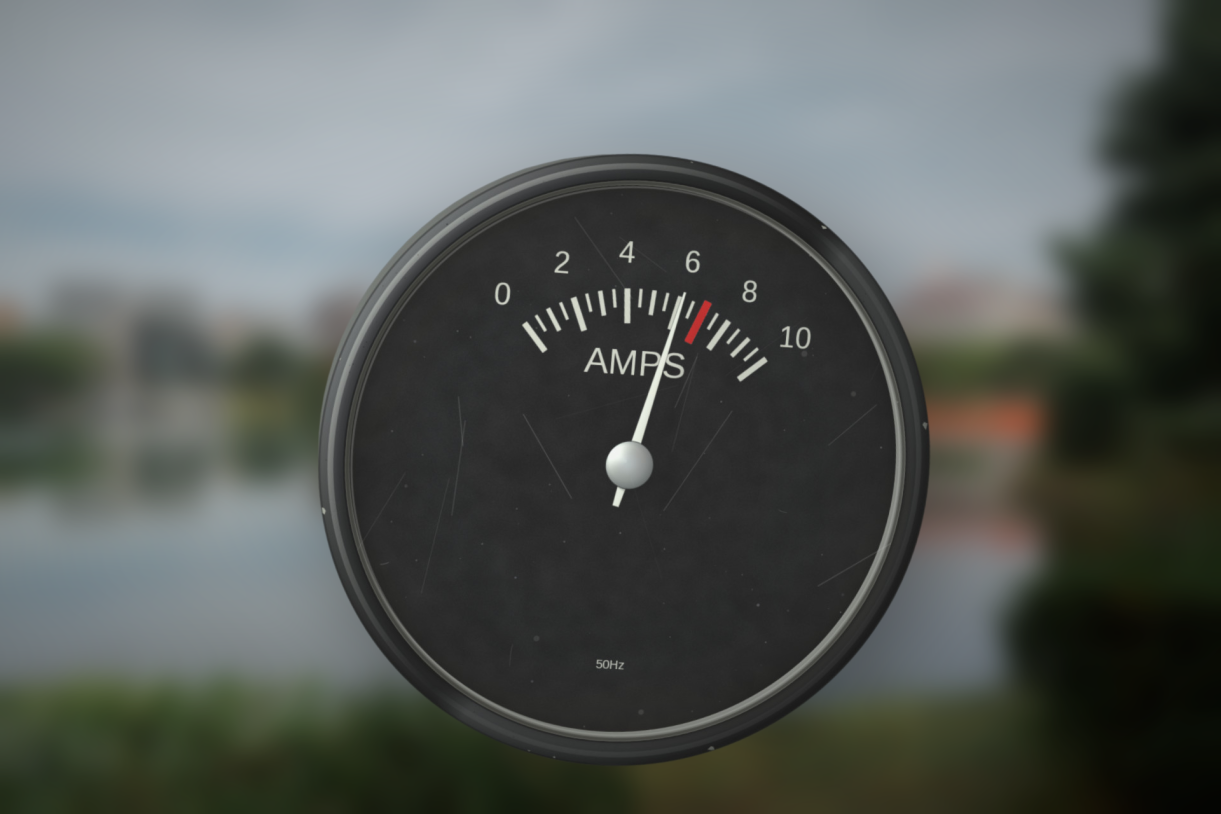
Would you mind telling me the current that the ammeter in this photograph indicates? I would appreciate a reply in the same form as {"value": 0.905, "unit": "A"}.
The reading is {"value": 6, "unit": "A"}
